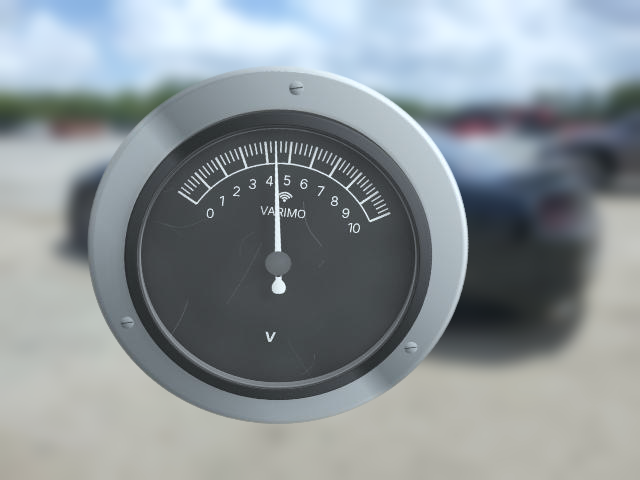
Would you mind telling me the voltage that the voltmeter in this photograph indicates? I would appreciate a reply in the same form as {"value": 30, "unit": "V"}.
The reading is {"value": 4.4, "unit": "V"}
